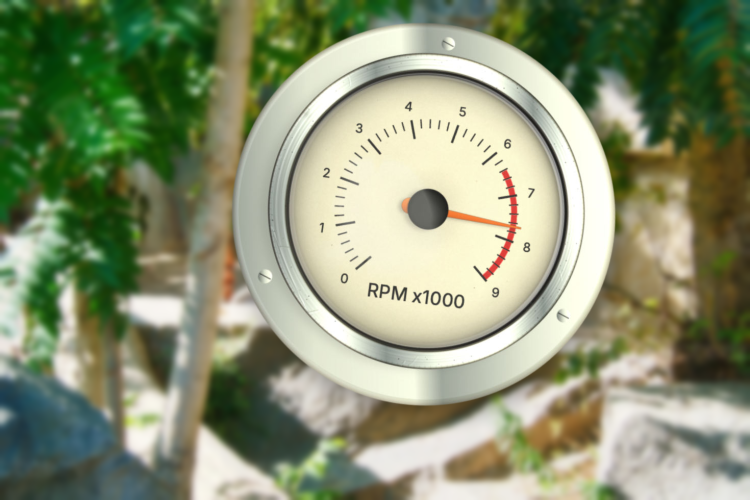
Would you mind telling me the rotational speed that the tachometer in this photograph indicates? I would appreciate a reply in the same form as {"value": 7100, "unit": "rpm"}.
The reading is {"value": 7700, "unit": "rpm"}
